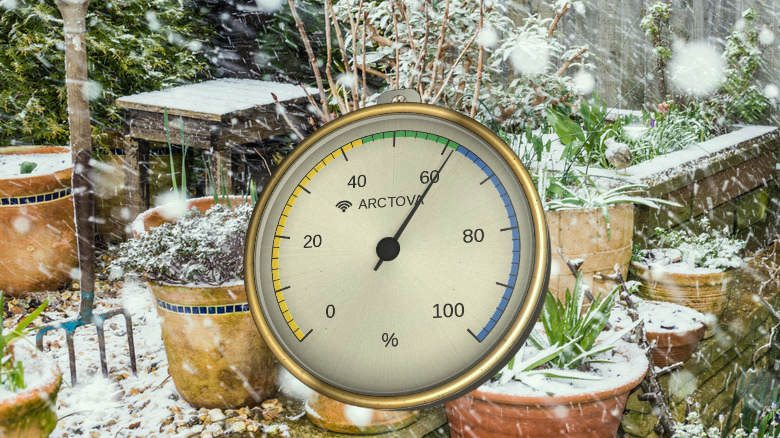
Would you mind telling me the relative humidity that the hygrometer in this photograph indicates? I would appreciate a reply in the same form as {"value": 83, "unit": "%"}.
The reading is {"value": 62, "unit": "%"}
